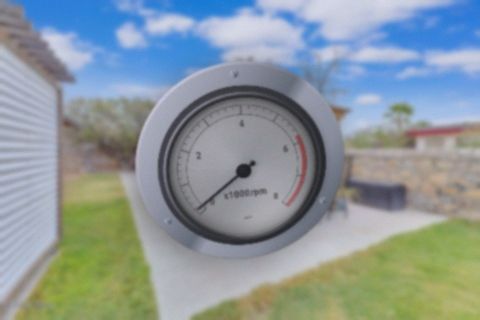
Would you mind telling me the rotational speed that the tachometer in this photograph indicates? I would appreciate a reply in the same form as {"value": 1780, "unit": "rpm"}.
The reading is {"value": 200, "unit": "rpm"}
